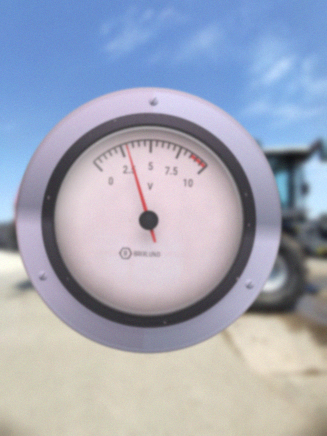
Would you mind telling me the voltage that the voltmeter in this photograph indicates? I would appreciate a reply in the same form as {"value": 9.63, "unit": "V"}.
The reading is {"value": 3, "unit": "V"}
